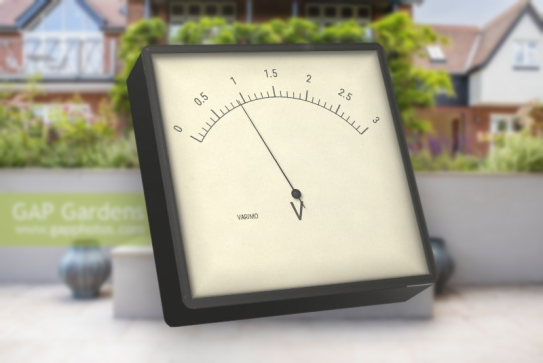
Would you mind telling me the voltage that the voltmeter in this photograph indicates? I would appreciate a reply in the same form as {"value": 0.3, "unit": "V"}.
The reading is {"value": 0.9, "unit": "V"}
